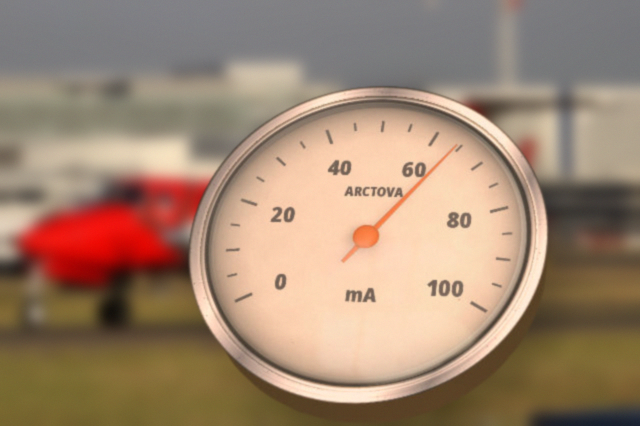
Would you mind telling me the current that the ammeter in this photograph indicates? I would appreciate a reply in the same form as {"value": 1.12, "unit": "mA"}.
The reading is {"value": 65, "unit": "mA"}
